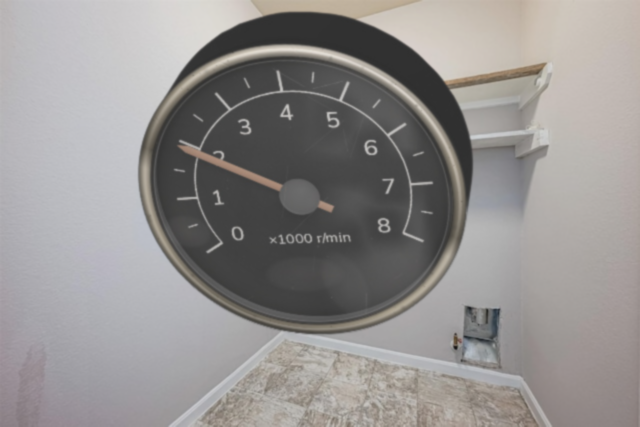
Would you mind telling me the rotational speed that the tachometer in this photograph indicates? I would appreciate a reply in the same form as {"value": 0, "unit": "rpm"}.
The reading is {"value": 2000, "unit": "rpm"}
